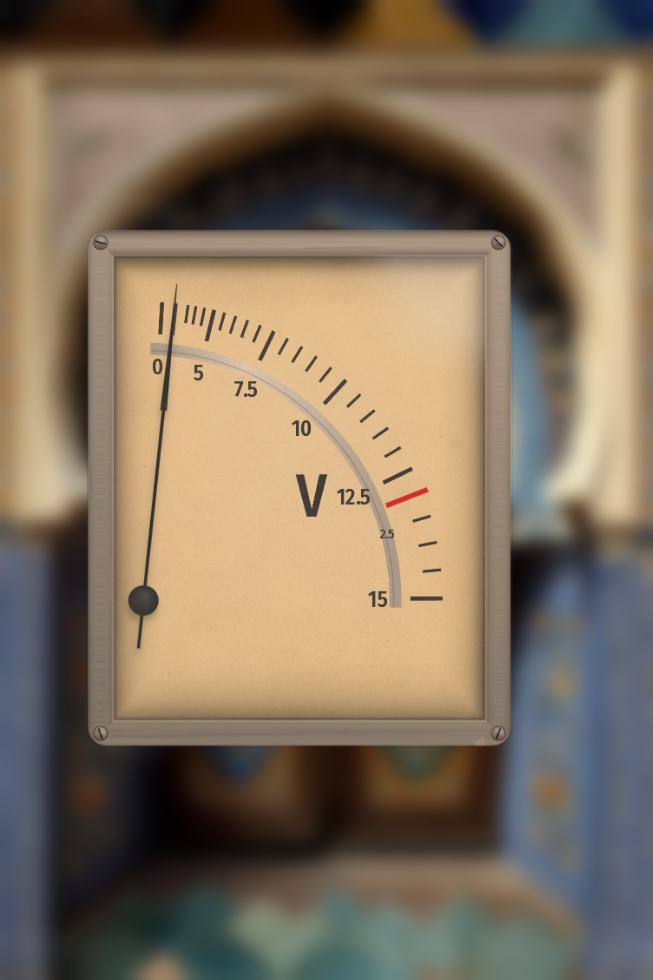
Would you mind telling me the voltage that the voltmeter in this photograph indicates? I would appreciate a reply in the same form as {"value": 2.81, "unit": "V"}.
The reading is {"value": 2.5, "unit": "V"}
